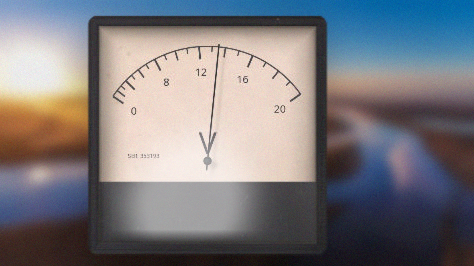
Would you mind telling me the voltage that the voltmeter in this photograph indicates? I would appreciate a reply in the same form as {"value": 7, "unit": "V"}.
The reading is {"value": 13.5, "unit": "V"}
